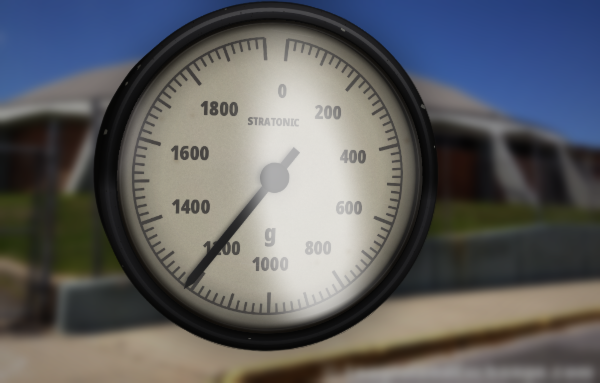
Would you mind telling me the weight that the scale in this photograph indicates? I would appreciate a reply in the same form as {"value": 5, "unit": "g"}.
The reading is {"value": 1220, "unit": "g"}
